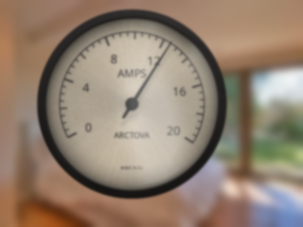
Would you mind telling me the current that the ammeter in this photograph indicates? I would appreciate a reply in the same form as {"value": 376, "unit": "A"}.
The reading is {"value": 12.5, "unit": "A"}
